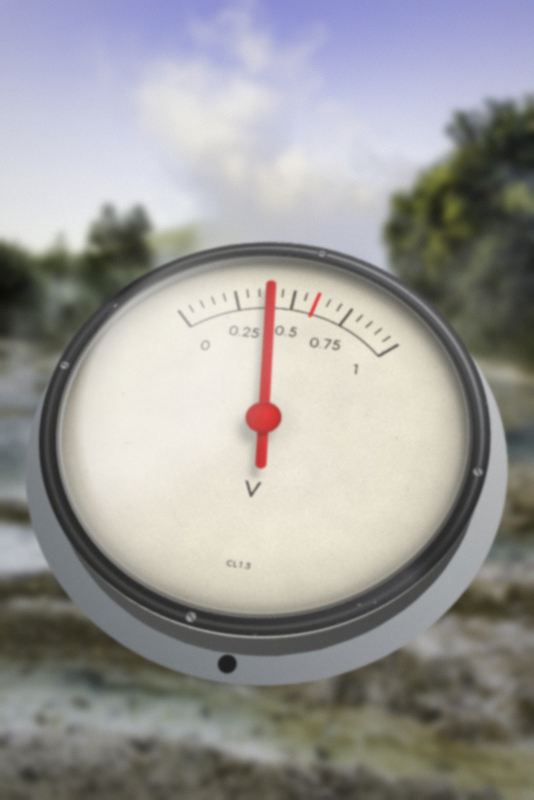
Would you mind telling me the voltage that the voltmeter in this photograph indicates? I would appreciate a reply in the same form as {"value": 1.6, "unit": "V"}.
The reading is {"value": 0.4, "unit": "V"}
